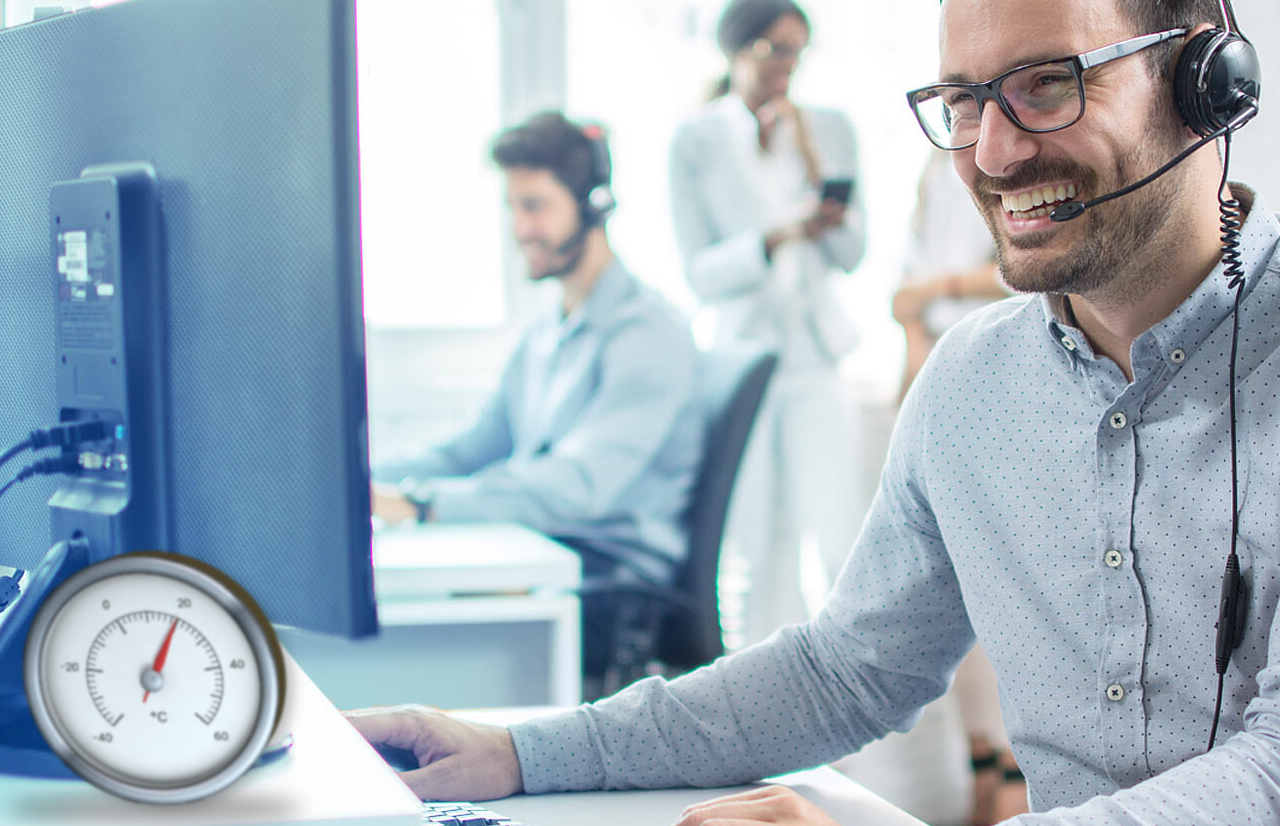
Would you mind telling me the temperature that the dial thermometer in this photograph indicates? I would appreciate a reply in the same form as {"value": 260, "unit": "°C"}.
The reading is {"value": 20, "unit": "°C"}
